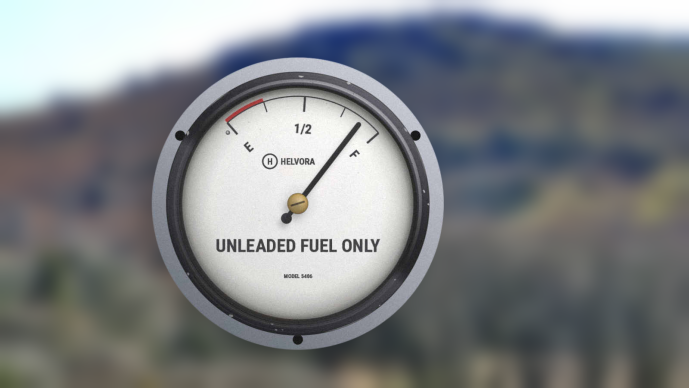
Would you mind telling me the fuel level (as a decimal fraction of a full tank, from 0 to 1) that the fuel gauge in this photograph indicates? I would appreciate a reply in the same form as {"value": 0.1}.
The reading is {"value": 0.875}
